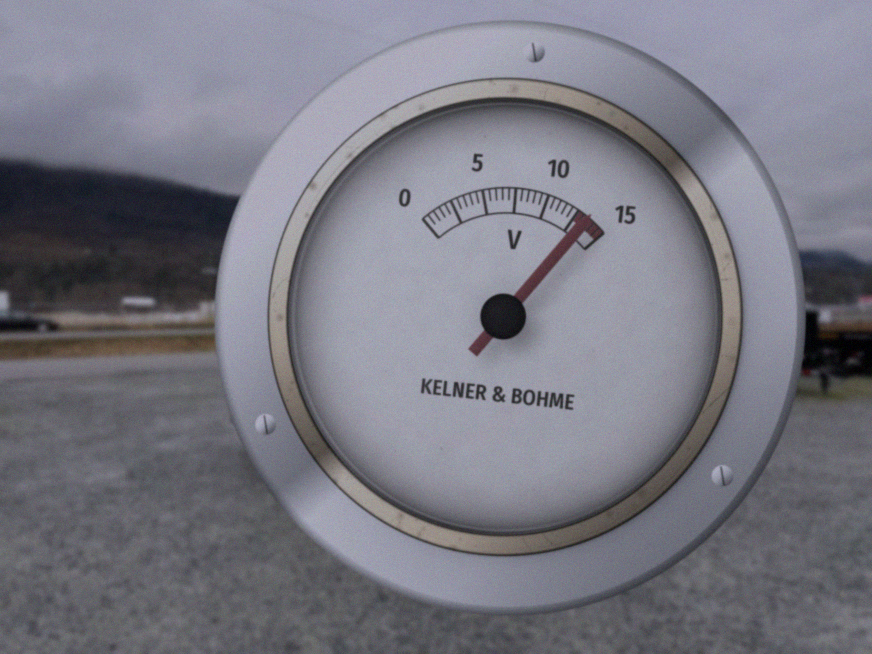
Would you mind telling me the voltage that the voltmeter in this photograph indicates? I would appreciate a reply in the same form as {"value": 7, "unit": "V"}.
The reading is {"value": 13.5, "unit": "V"}
